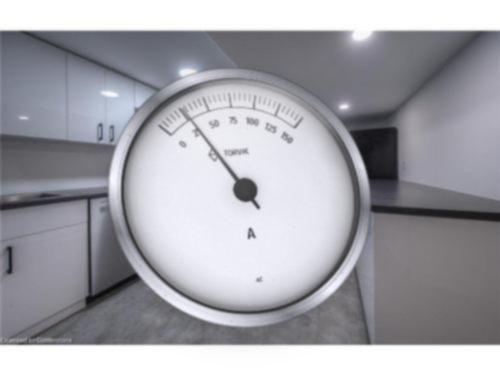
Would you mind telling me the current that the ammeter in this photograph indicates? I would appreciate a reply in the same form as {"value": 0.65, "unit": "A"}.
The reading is {"value": 25, "unit": "A"}
